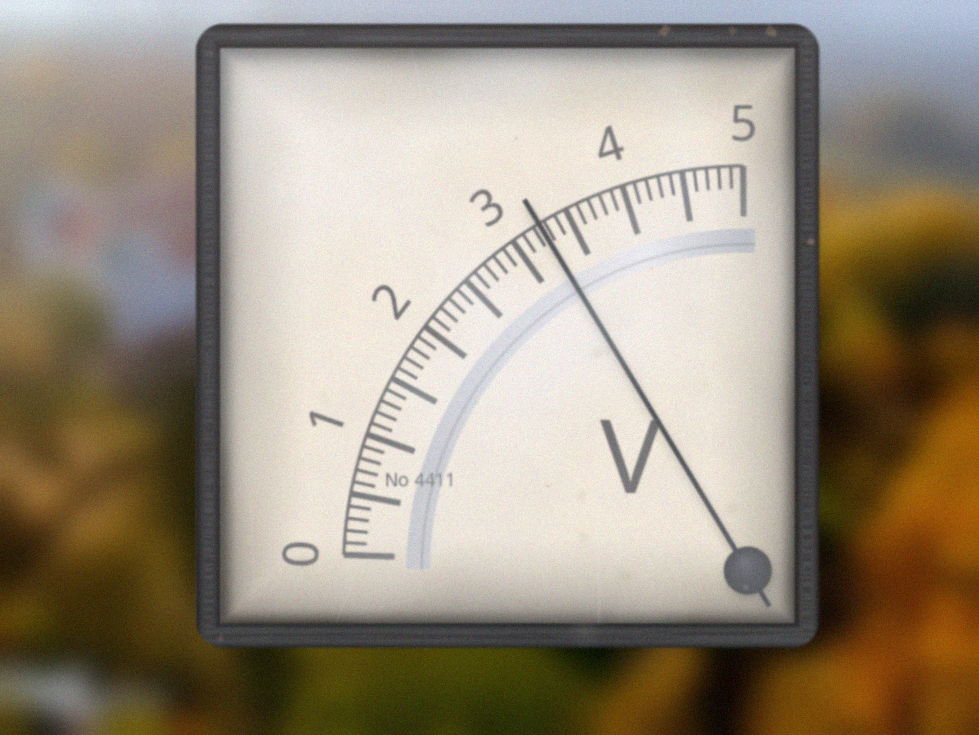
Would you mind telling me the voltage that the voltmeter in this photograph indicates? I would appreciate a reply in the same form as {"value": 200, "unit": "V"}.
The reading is {"value": 3.25, "unit": "V"}
